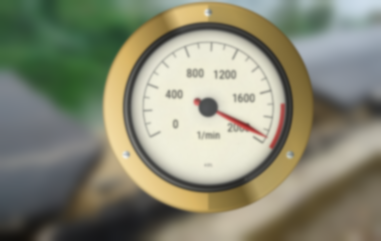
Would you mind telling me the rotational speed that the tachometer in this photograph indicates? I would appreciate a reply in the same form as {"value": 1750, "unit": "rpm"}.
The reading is {"value": 1950, "unit": "rpm"}
